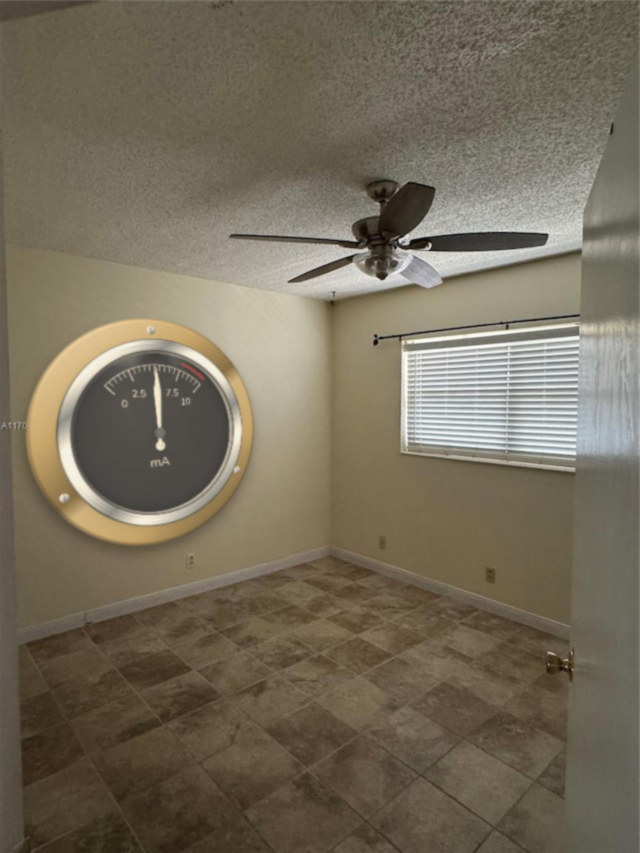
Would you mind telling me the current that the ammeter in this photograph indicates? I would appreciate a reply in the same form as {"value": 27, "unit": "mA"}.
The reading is {"value": 5, "unit": "mA"}
